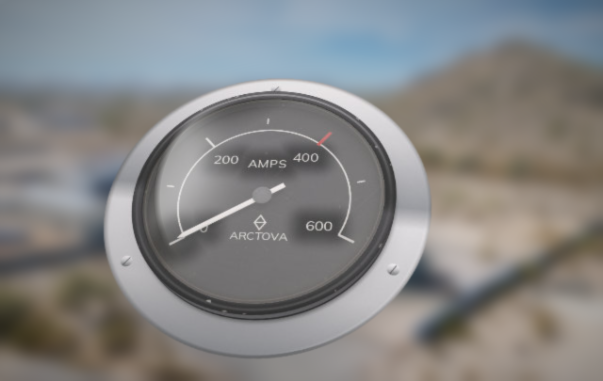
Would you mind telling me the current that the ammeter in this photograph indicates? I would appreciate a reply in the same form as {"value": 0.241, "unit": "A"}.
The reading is {"value": 0, "unit": "A"}
